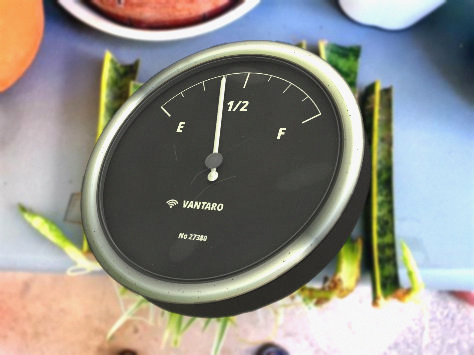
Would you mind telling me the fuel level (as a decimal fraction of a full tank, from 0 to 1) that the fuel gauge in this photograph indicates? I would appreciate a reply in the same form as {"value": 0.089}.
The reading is {"value": 0.375}
